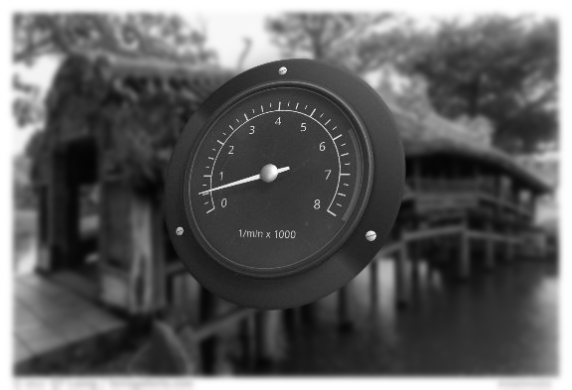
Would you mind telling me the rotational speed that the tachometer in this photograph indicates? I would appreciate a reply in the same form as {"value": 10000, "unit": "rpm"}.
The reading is {"value": 500, "unit": "rpm"}
